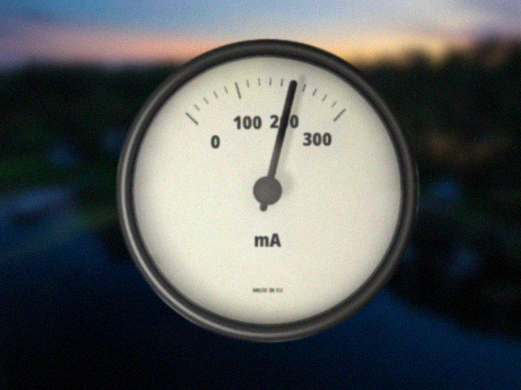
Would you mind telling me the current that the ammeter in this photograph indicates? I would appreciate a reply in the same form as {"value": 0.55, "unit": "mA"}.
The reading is {"value": 200, "unit": "mA"}
